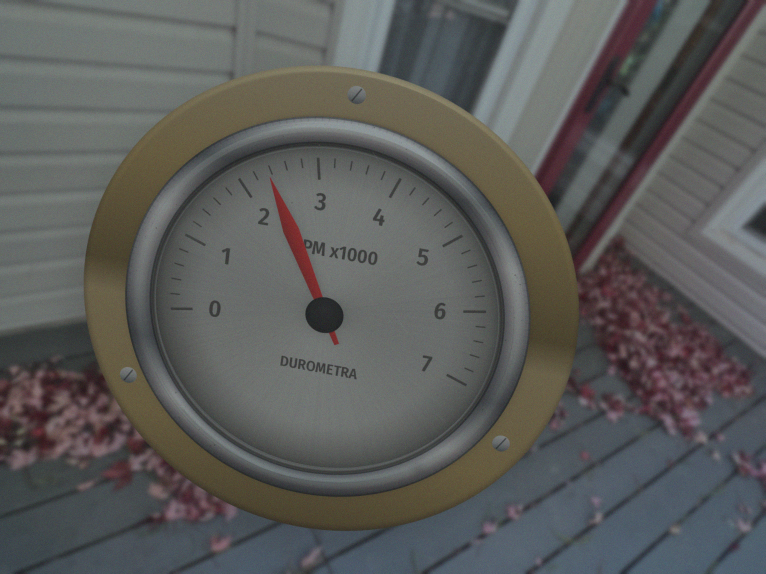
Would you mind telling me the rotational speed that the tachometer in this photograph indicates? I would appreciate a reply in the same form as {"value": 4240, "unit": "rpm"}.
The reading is {"value": 2400, "unit": "rpm"}
